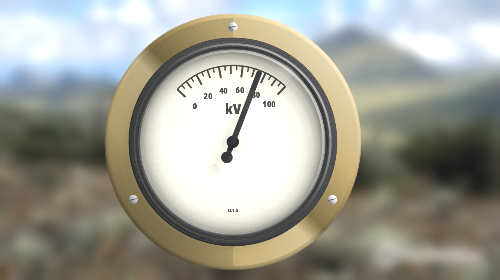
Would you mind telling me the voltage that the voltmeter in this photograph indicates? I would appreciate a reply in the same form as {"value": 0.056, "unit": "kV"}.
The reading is {"value": 75, "unit": "kV"}
